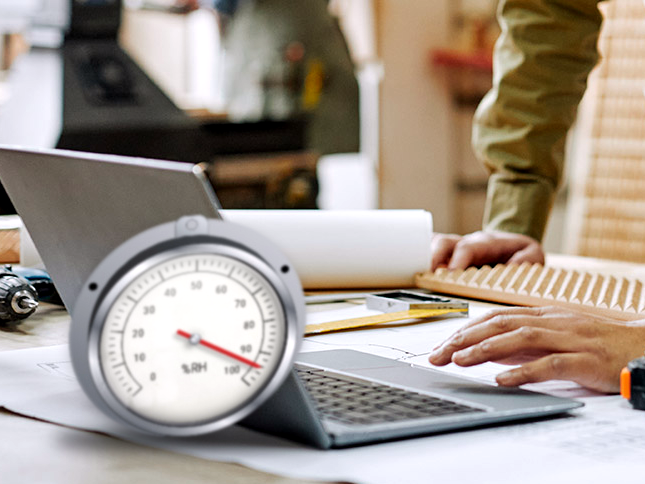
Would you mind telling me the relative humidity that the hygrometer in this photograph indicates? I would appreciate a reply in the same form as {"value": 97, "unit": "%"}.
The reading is {"value": 94, "unit": "%"}
